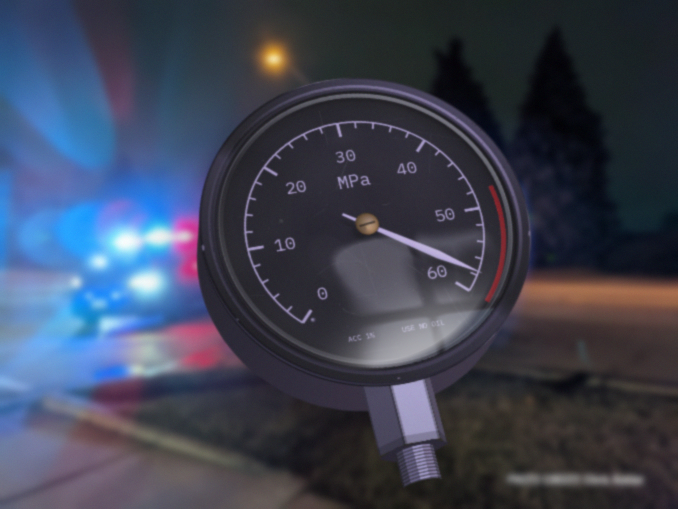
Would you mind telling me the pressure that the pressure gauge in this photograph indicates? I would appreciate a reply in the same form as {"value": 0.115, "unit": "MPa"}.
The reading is {"value": 58, "unit": "MPa"}
